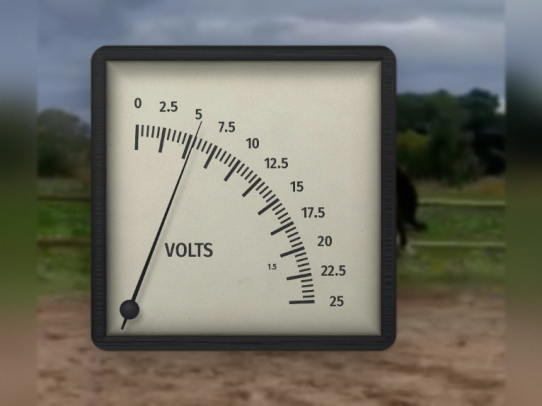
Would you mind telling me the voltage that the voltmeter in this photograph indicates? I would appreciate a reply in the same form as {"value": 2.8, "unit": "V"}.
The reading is {"value": 5.5, "unit": "V"}
